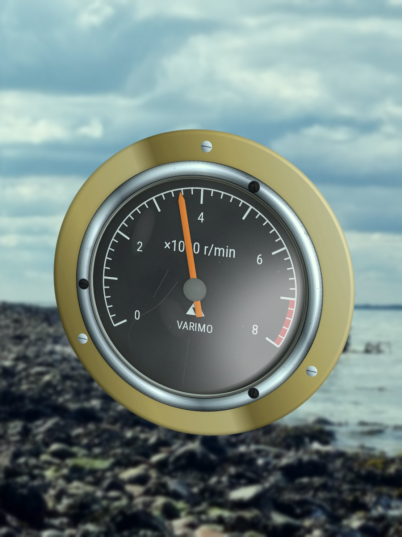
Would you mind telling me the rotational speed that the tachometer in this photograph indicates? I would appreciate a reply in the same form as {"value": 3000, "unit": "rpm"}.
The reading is {"value": 3600, "unit": "rpm"}
